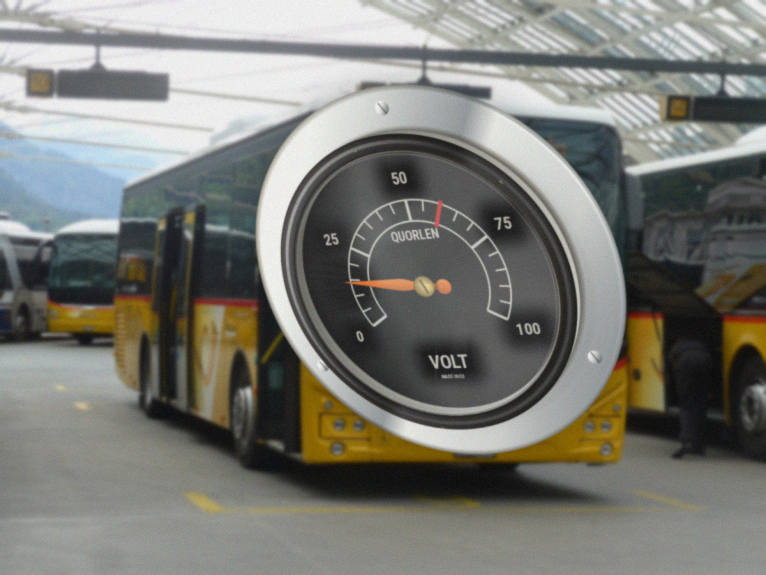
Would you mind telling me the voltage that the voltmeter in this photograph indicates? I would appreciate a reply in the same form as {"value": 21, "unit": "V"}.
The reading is {"value": 15, "unit": "V"}
